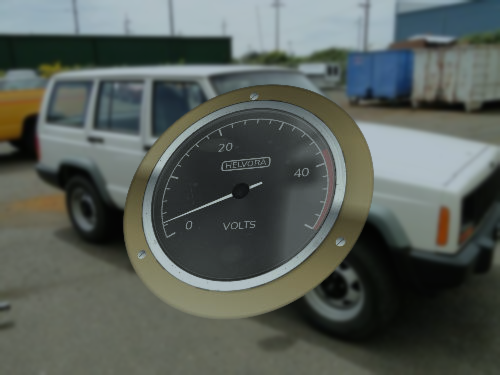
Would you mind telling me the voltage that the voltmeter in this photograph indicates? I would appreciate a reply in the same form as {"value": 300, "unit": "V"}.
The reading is {"value": 2, "unit": "V"}
